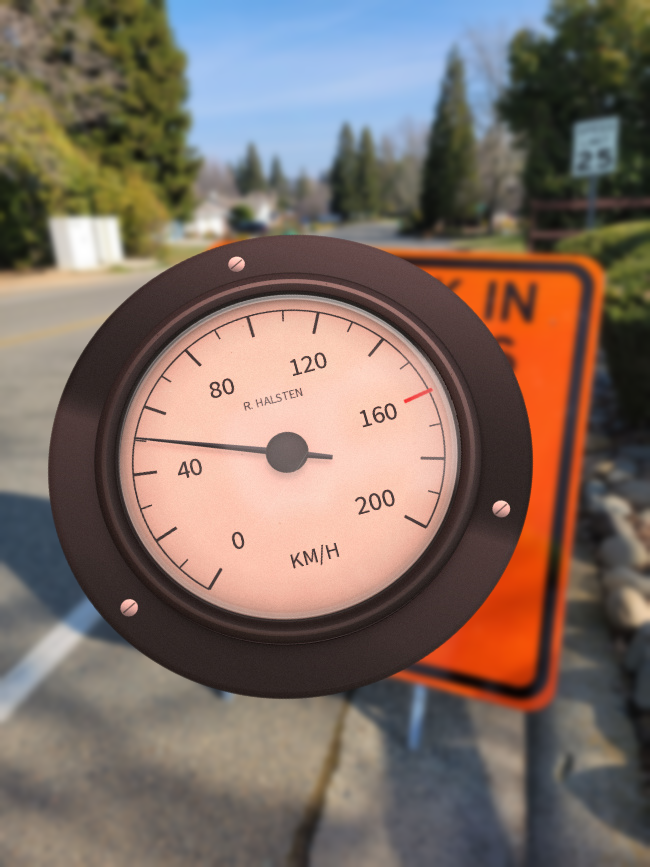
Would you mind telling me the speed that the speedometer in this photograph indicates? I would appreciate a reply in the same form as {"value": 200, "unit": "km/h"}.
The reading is {"value": 50, "unit": "km/h"}
